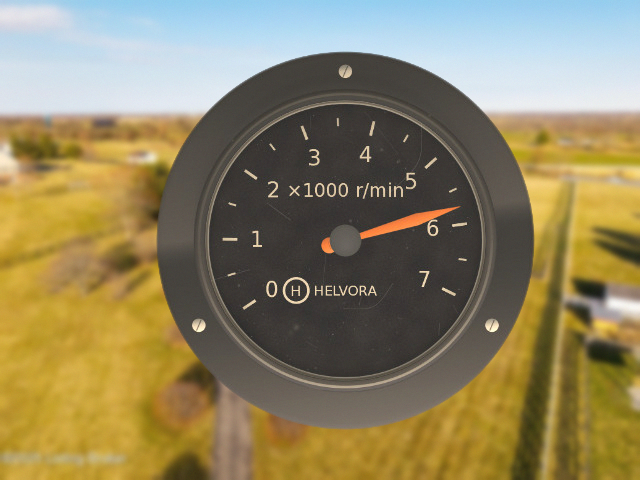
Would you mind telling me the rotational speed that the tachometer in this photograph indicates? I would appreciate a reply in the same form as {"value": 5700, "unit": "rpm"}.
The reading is {"value": 5750, "unit": "rpm"}
